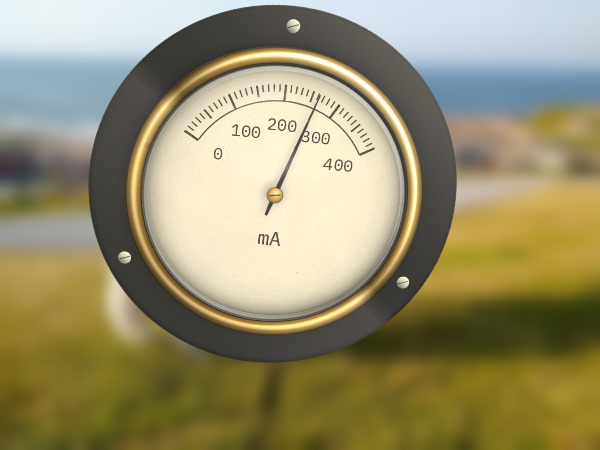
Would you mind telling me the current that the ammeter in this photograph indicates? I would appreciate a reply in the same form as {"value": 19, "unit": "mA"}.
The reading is {"value": 260, "unit": "mA"}
